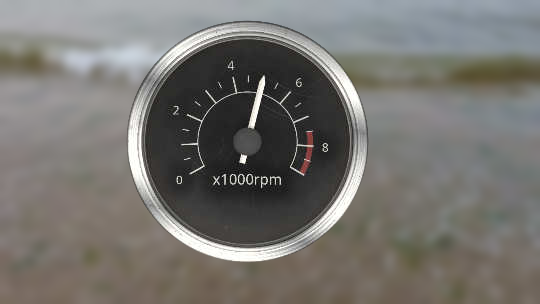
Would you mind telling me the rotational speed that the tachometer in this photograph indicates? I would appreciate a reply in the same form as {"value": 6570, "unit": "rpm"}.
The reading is {"value": 5000, "unit": "rpm"}
